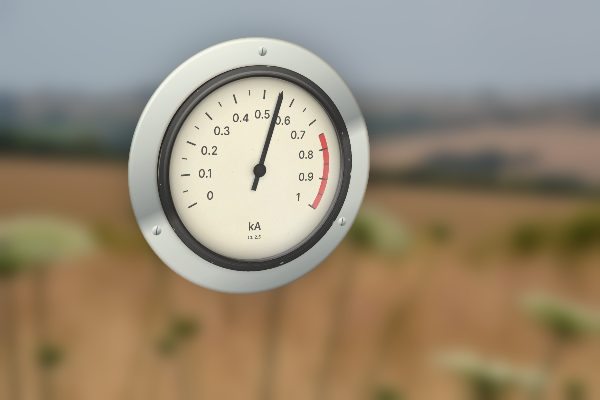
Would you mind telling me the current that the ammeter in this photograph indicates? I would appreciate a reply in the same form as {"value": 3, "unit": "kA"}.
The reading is {"value": 0.55, "unit": "kA"}
